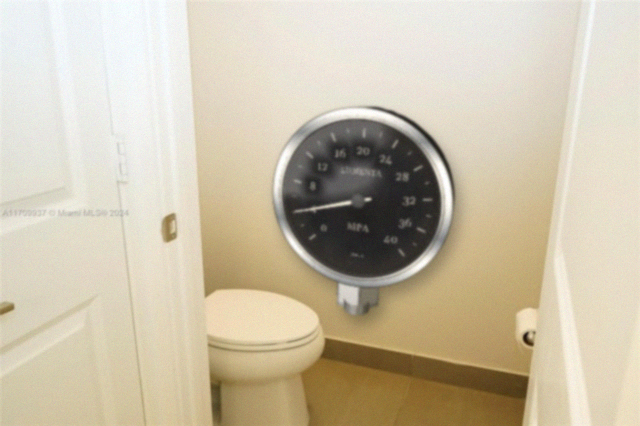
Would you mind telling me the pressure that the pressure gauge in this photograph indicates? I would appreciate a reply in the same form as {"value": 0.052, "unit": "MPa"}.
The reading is {"value": 4, "unit": "MPa"}
